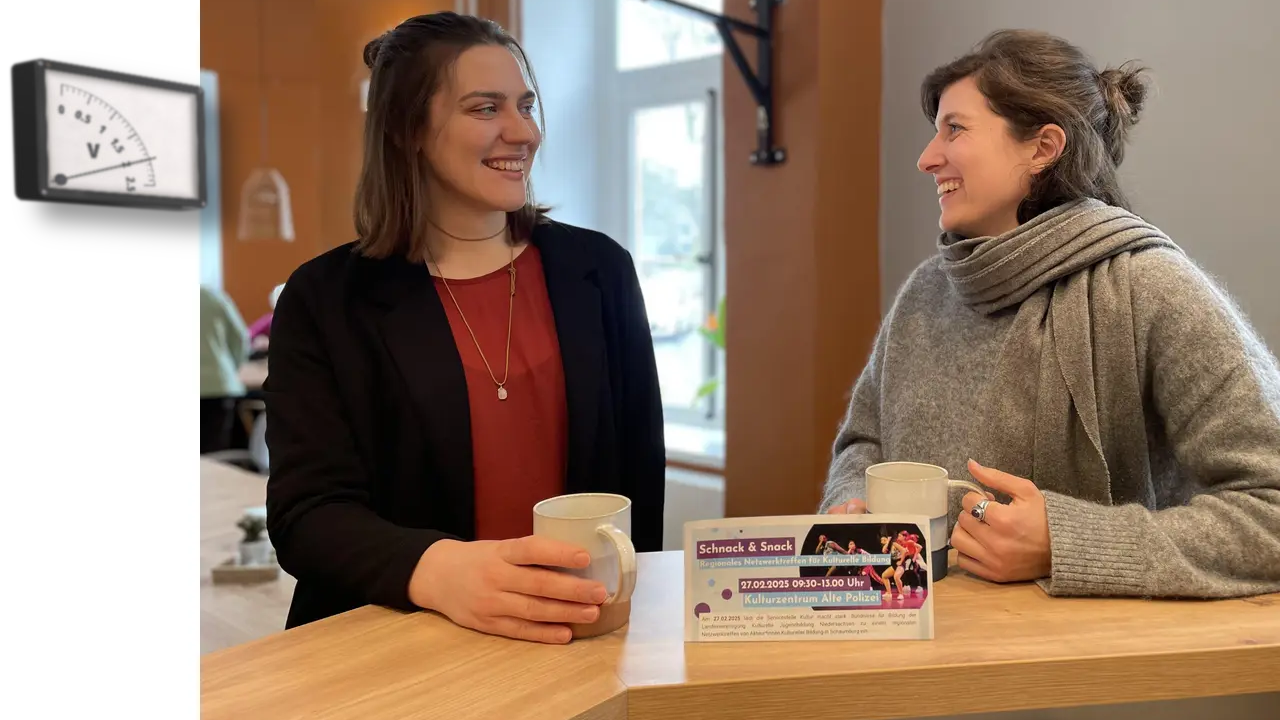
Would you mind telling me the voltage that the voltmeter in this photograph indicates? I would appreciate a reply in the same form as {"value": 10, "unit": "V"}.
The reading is {"value": 2, "unit": "V"}
